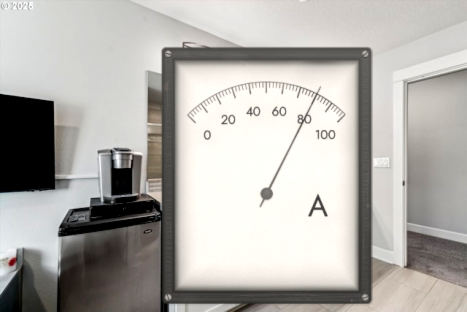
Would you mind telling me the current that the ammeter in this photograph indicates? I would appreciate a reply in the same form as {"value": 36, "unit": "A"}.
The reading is {"value": 80, "unit": "A"}
